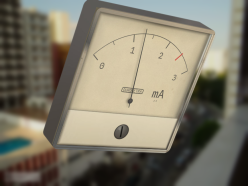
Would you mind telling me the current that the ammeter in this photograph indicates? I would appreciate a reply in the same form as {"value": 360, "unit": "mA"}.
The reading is {"value": 1.25, "unit": "mA"}
